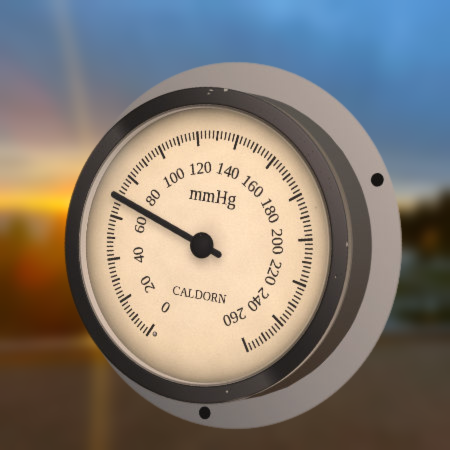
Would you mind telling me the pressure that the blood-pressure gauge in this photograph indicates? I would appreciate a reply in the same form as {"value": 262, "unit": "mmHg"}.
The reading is {"value": 70, "unit": "mmHg"}
